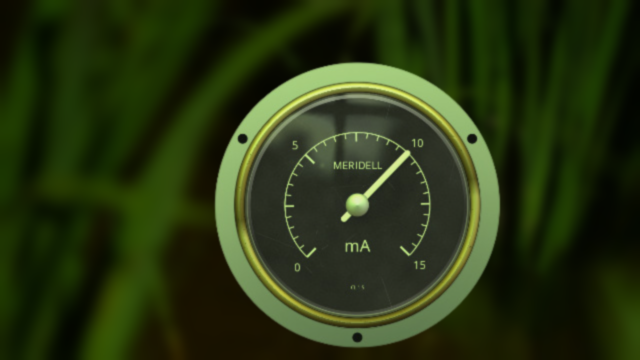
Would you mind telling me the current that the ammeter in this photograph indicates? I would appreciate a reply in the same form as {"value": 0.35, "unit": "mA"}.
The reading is {"value": 10, "unit": "mA"}
